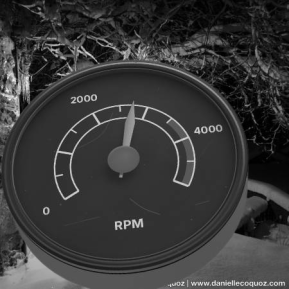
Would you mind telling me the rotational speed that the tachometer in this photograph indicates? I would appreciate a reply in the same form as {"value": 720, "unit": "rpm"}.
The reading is {"value": 2750, "unit": "rpm"}
